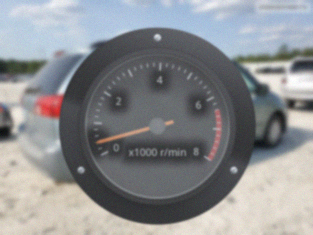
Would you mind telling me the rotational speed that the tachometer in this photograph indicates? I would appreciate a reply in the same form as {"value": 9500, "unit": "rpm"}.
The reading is {"value": 400, "unit": "rpm"}
